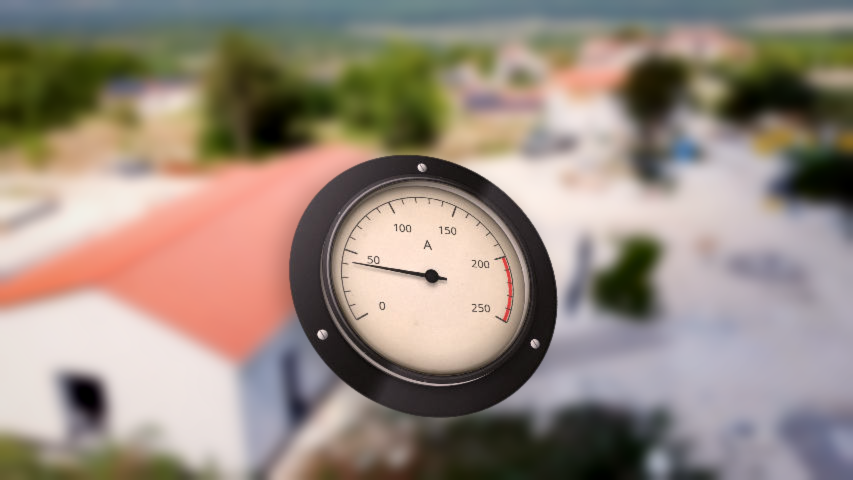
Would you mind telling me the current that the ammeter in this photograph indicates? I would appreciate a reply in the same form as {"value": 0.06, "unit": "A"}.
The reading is {"value": 40, "unit": "A"}
